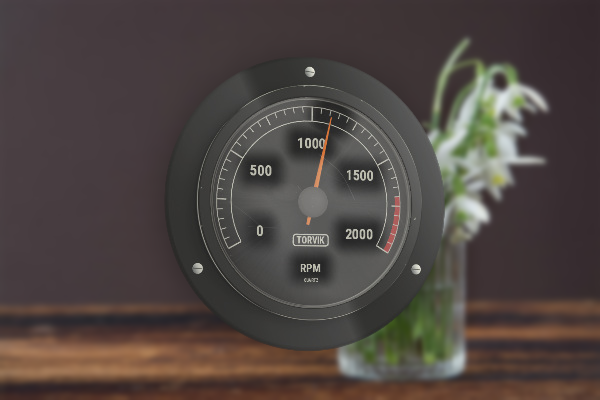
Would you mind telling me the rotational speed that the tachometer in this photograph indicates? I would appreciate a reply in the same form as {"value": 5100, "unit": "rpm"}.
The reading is {"value": 1100, "unit": "rpm"}
